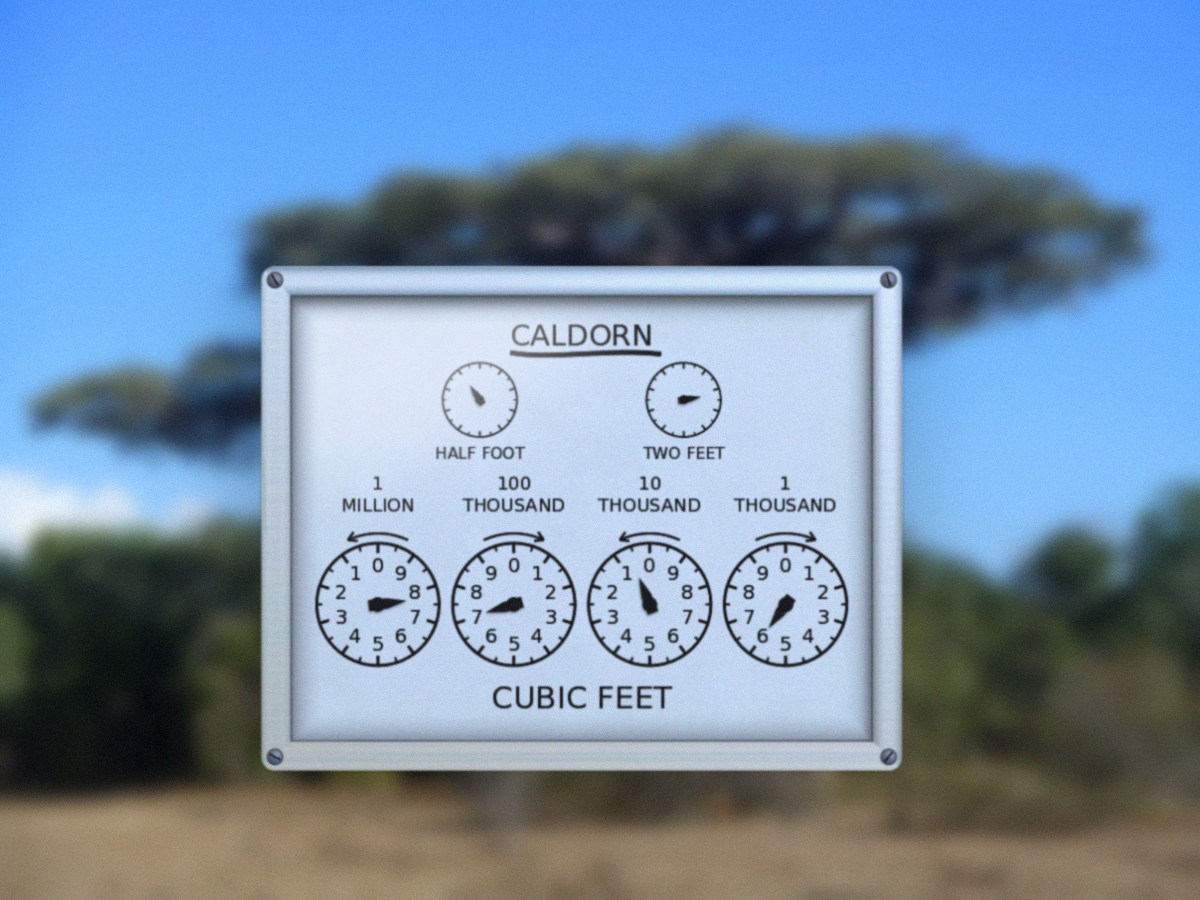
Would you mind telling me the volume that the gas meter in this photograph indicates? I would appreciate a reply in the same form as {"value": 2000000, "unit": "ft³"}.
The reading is {"value": 770600, "unit": "ft³"}
